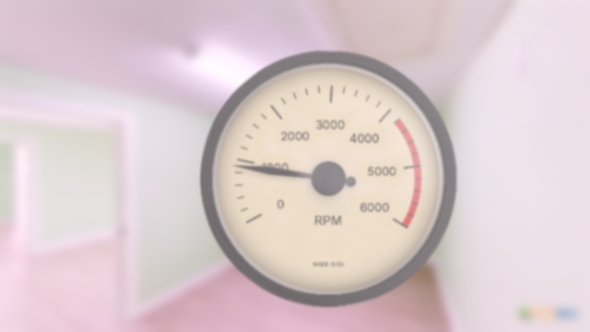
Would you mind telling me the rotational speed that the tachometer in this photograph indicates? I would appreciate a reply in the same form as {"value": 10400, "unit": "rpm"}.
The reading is {"value": 900, "unit": "rpm"}
